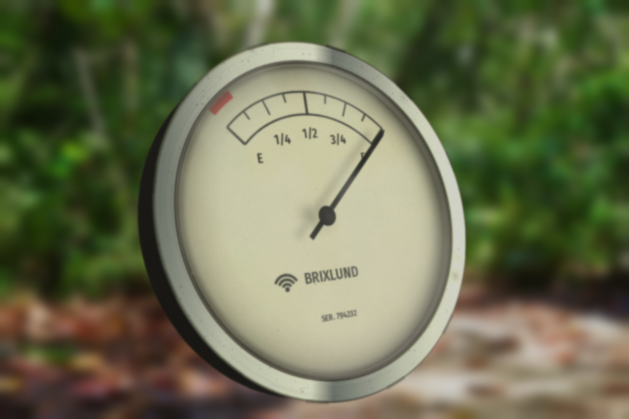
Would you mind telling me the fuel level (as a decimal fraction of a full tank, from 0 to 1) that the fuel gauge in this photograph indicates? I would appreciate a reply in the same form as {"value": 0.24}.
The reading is {"value": 1}
